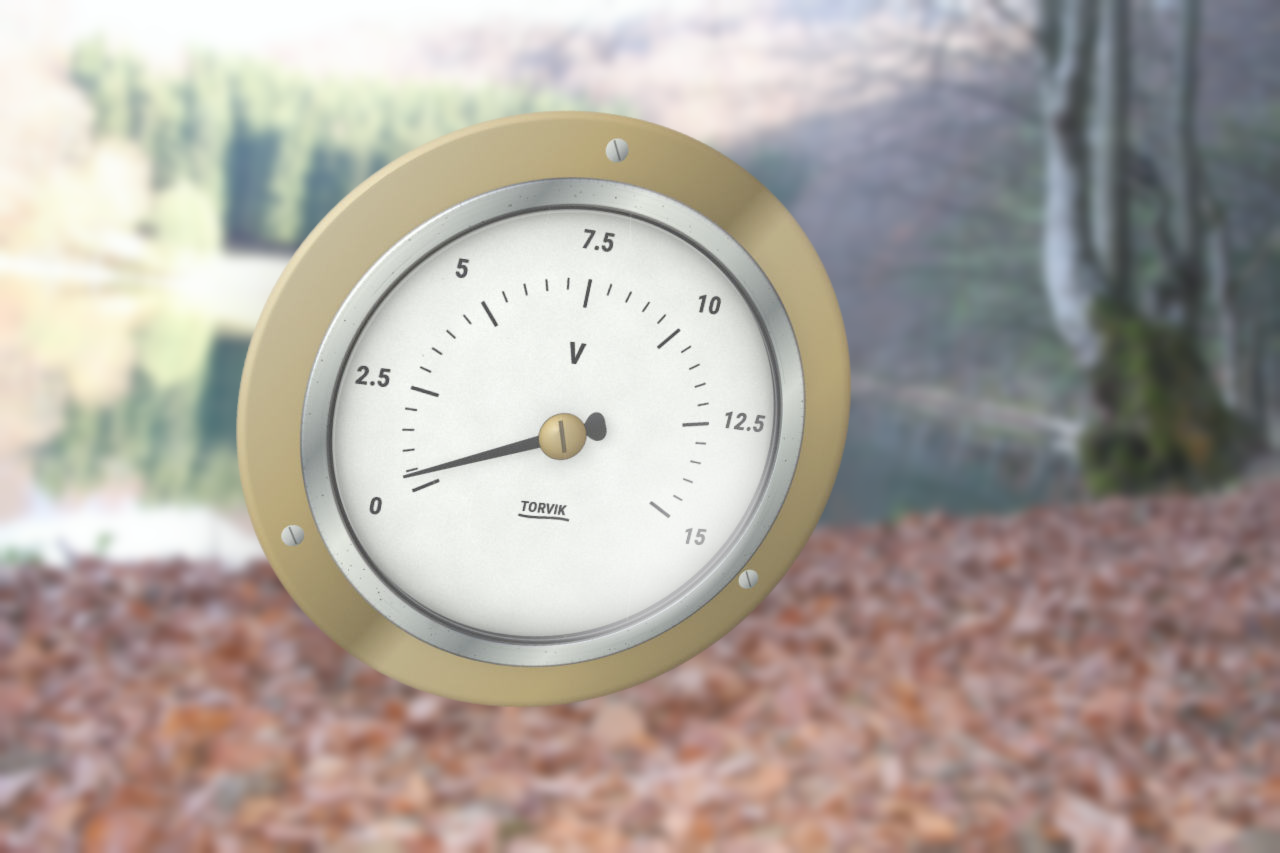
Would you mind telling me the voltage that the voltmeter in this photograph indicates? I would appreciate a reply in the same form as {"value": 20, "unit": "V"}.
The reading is {"value": 0.5, "unit": "V"}
